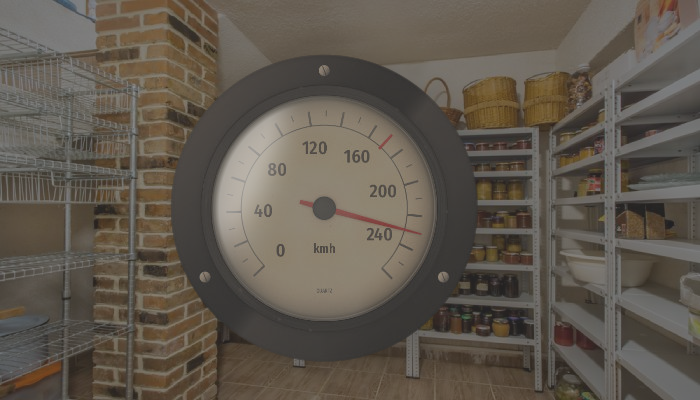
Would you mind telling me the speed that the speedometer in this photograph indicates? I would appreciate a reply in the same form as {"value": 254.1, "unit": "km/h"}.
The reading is {"value": 230, "unit": "km/h"}
